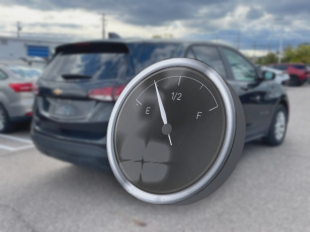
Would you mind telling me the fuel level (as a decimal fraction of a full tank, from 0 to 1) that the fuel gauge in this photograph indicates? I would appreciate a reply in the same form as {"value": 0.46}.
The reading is {"value": 0.25}
